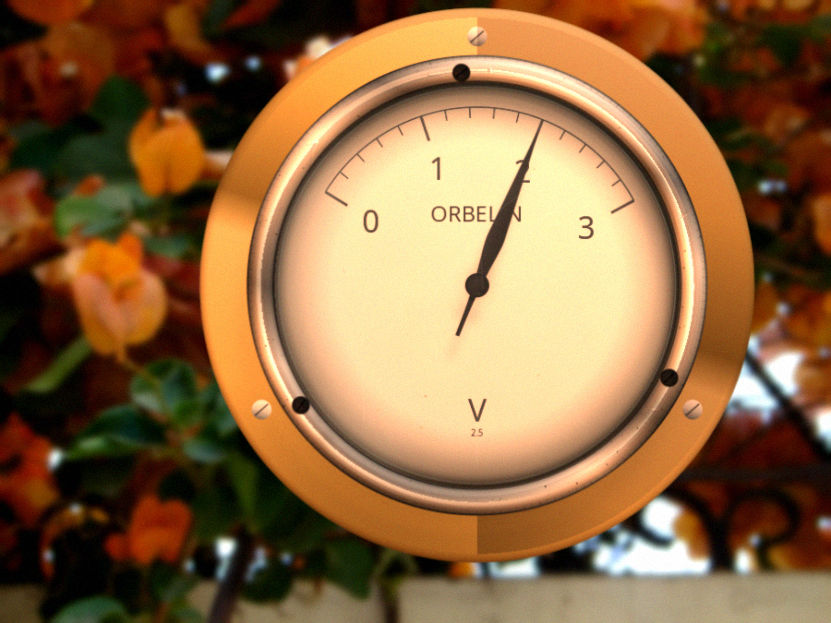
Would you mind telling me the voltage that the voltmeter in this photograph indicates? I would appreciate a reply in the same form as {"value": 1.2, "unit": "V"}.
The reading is {"value": 2, "unit": "V"}
